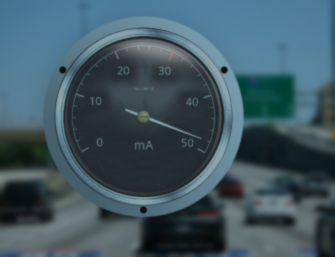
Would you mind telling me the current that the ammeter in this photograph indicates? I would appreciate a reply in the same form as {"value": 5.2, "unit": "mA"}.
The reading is {"value": 48, "unit": "mA"}
